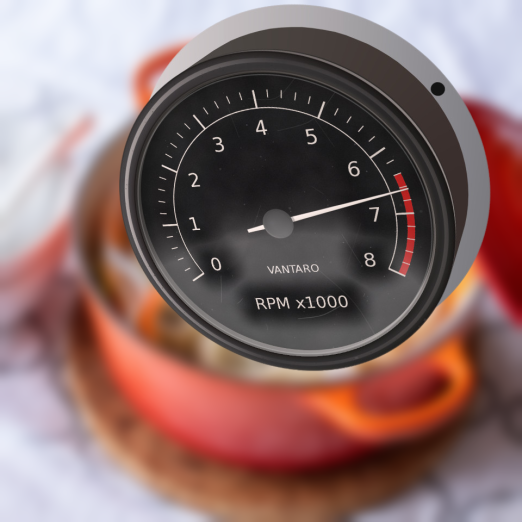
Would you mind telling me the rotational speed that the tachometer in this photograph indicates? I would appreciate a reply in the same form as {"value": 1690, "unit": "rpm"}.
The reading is {"value": 6600, "unit": "rpm"}
